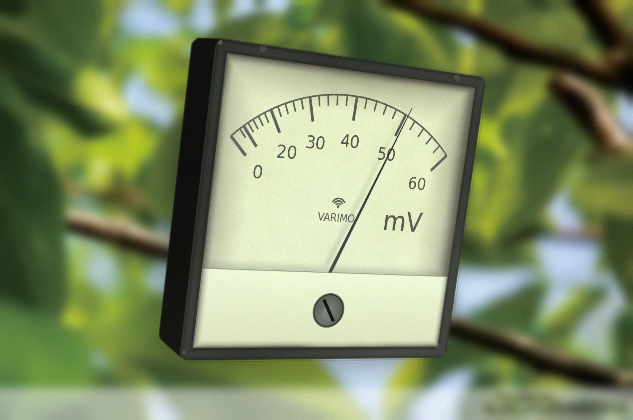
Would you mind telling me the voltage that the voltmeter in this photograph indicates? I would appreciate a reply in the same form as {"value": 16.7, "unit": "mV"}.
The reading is {"value": 50, "unit": "mV"}
